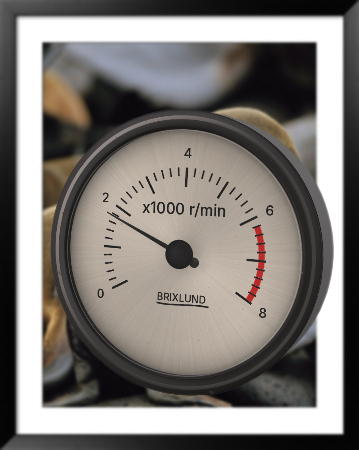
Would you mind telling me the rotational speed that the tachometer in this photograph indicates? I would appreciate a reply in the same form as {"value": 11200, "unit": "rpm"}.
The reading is {"value": 1800, "unit": "rpm"}
